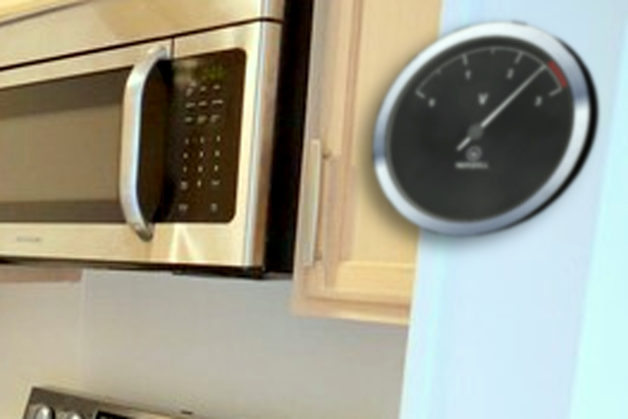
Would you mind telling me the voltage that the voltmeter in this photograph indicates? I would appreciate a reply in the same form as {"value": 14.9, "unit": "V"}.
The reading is {"value": 2.5, "unit": "V"}
